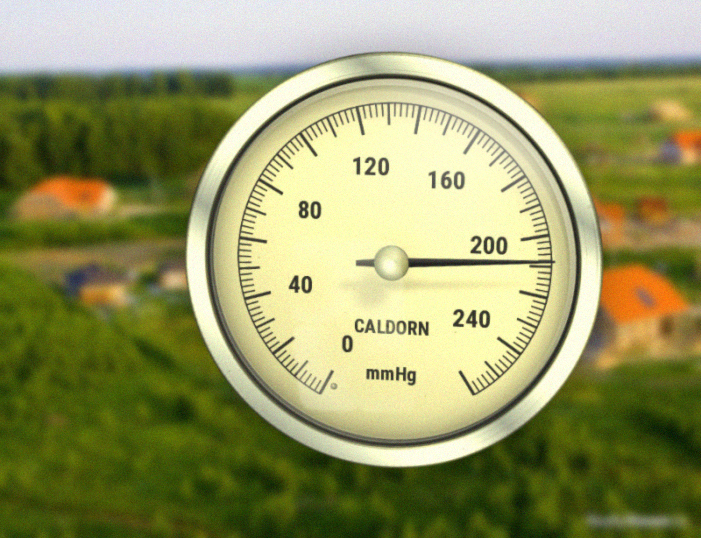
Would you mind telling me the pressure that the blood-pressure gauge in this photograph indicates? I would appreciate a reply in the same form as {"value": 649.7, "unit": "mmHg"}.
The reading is {"value": 208, "unit": "mmHg"}
